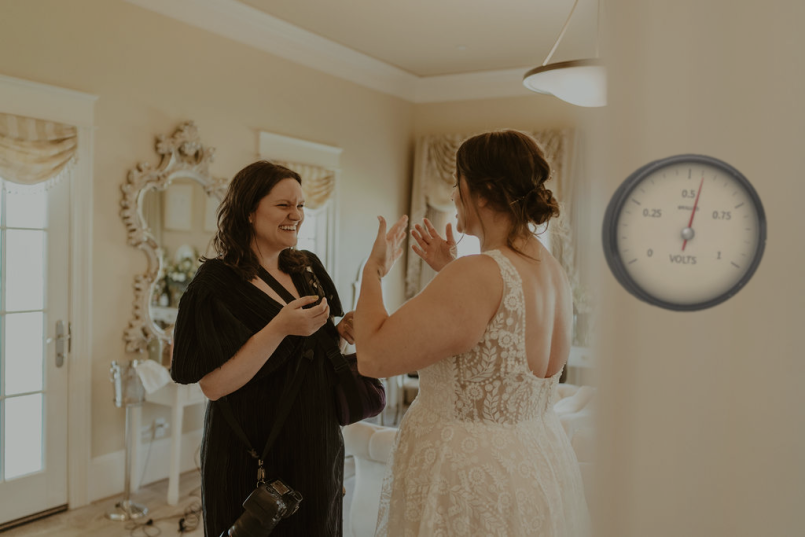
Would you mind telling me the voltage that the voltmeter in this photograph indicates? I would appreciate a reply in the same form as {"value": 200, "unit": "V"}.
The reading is {"value": 0.55, "unit": "V"}
